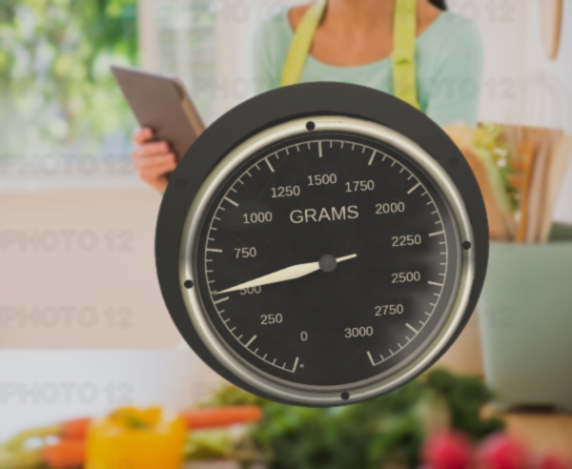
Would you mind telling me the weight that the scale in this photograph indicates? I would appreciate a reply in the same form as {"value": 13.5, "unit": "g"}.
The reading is {"value": 550, "unit": "g"}
